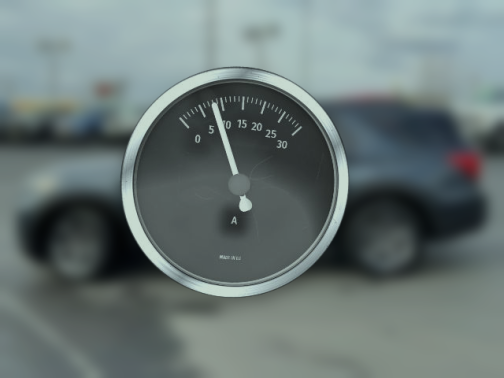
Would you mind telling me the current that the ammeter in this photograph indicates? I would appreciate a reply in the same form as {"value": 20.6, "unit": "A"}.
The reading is {"value": 8, "unit": "A"}
